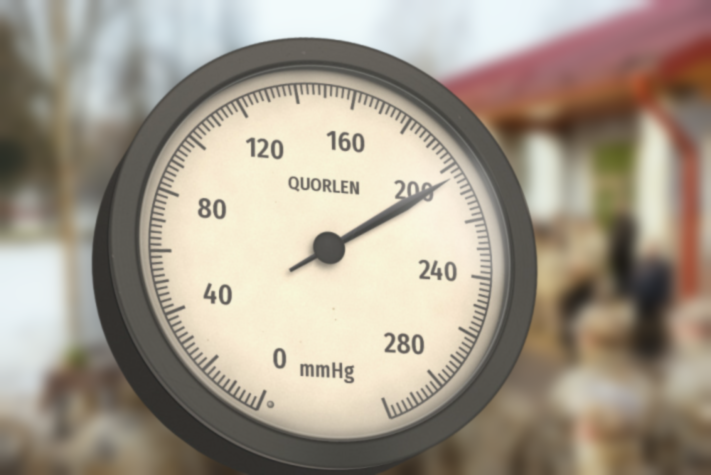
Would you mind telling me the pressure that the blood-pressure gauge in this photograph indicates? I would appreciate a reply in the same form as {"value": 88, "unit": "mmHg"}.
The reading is {"value": 204, "unit": "mmHg"}
